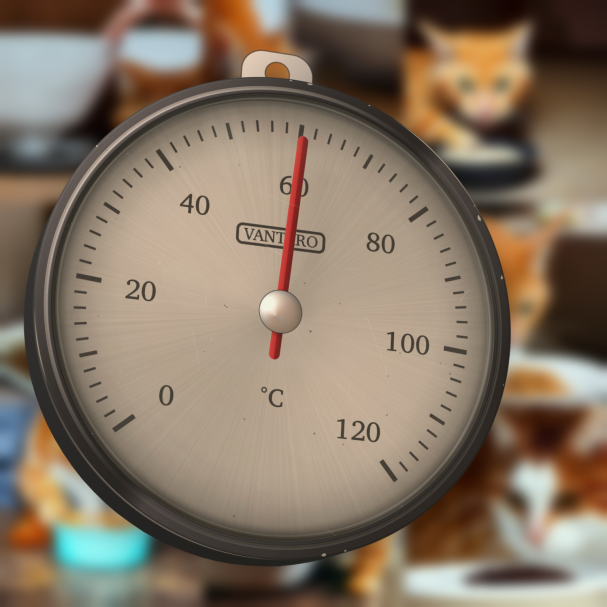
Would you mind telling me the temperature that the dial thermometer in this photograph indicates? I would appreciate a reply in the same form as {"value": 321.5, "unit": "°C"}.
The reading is {"value": 60, "unit": "°C"}
